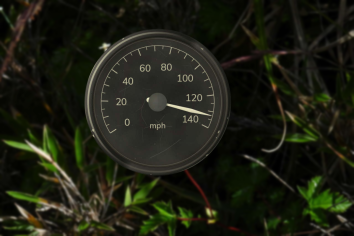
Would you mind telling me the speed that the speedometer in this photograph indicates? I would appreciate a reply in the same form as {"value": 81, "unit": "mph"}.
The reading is {"value": 132.5, "unit": "mph"}
